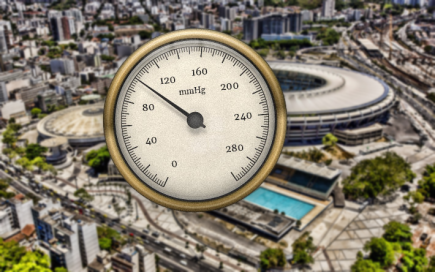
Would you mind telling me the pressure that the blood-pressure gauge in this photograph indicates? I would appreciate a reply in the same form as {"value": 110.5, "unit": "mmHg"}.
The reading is {"value": 100, "unit": "mmHg"}
